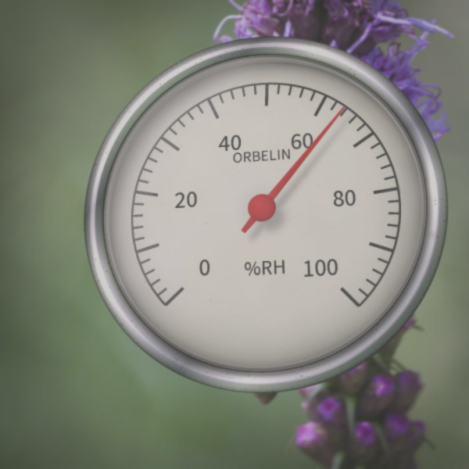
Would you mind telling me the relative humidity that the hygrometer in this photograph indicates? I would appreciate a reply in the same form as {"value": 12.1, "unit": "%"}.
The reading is {"value": 64, "unit": "%"}
